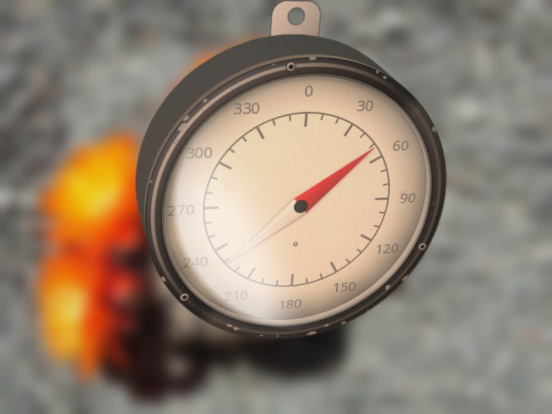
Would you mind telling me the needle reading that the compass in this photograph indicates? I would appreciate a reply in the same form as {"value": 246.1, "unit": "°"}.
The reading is {"value": 50, "unit": "°"}
